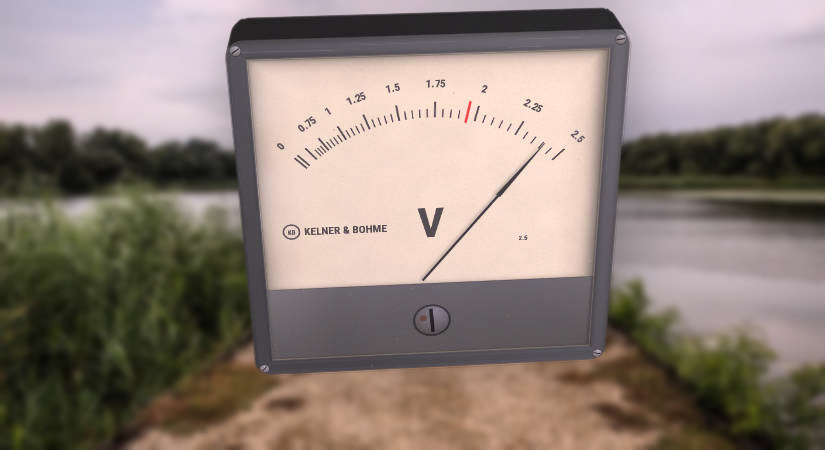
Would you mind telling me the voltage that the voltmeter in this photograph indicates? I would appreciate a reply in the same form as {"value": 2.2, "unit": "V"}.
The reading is {"value": 2.4, "unit": "V"}
